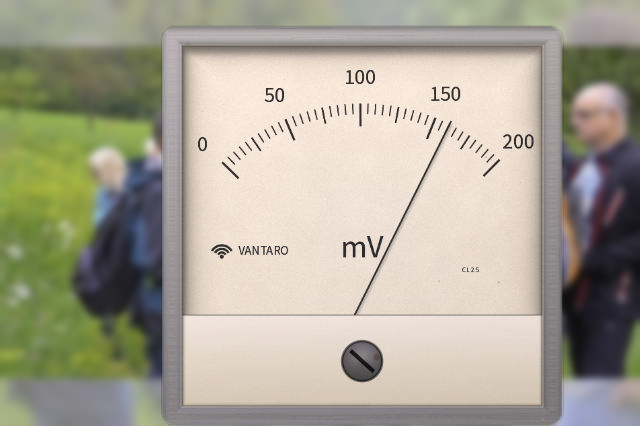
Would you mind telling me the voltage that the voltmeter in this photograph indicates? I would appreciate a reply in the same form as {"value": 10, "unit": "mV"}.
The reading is {"value": 160, "unit": "mV"}
